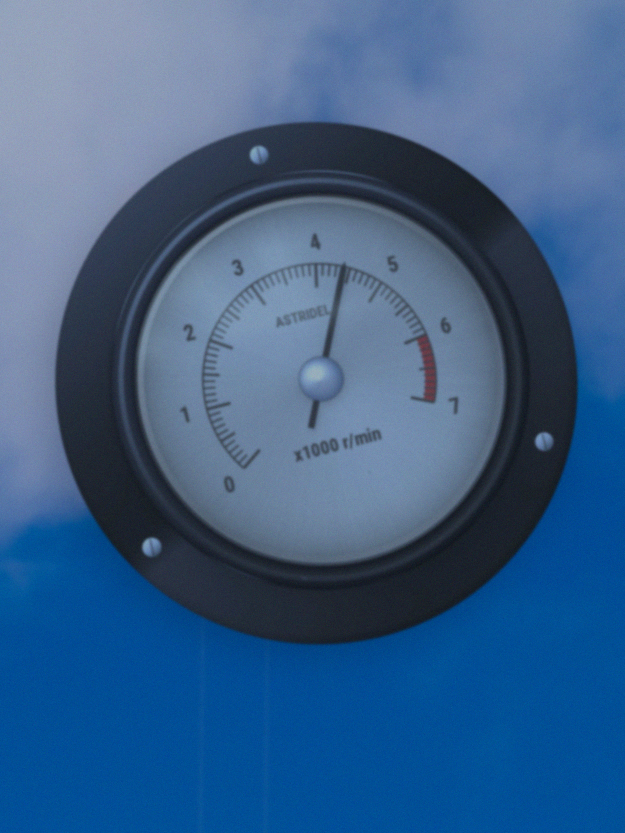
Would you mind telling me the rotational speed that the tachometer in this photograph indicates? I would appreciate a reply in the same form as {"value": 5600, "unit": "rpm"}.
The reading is {"value": 4400, "unit": "rpm"}
